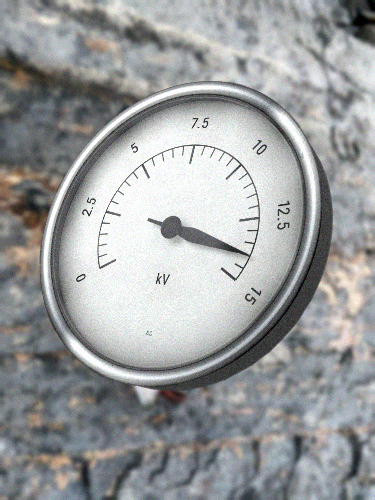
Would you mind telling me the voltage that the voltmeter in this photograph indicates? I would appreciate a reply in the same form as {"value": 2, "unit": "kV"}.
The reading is {"value": 14, "unit": "kV"}
